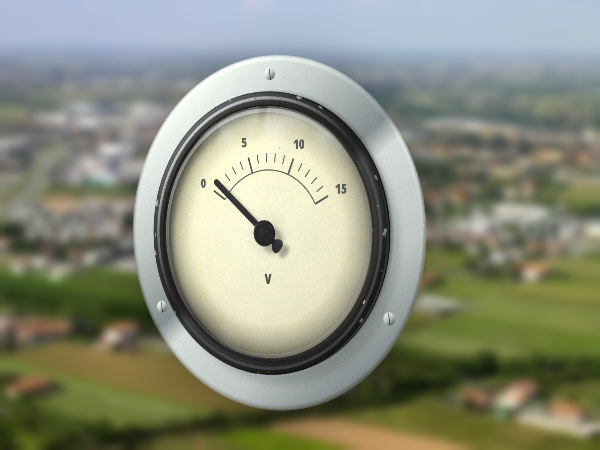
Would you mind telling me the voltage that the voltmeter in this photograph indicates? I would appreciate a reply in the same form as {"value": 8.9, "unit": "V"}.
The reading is {"value": 1, "unit": "V"}
